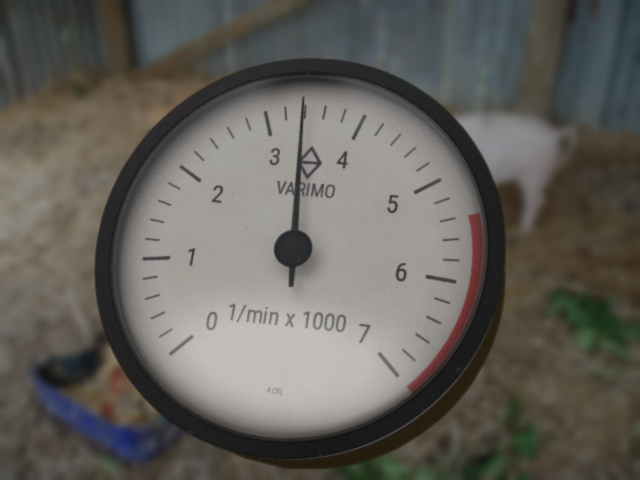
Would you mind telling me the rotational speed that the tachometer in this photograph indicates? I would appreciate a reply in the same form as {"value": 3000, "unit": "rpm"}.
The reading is {"value": 3400, "unit": "rpm"}
